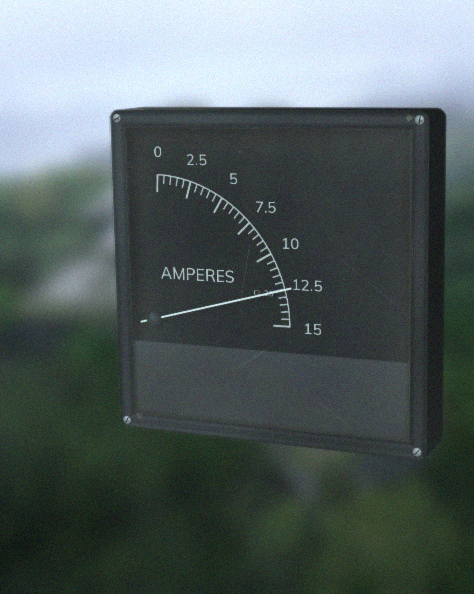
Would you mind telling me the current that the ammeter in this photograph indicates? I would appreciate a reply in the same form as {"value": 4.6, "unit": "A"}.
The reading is {"value": 12.5, "unit": "A"}
